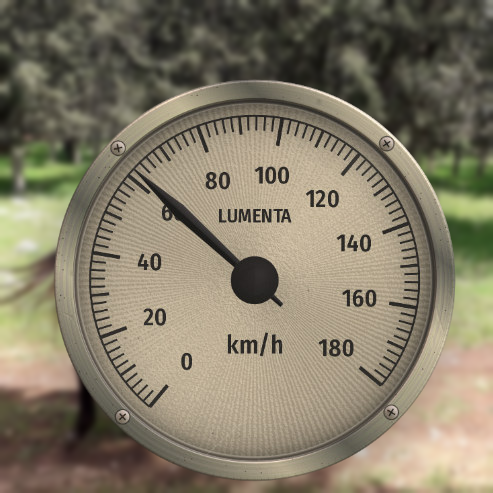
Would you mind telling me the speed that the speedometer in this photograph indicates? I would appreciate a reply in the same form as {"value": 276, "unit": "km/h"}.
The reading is {"value": 62, "unit": "km/h"}
